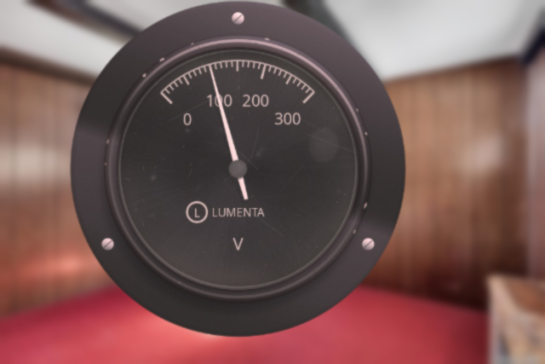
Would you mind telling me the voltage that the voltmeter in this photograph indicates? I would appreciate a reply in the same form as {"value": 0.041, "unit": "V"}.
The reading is {"value": 100, "unit": "V"}
